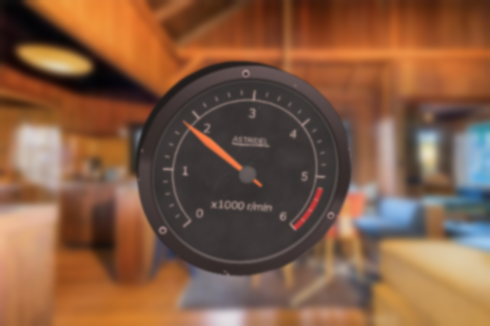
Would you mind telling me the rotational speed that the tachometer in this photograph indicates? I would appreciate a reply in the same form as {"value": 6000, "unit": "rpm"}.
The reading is {"value": 1800, "unit": "rpm"}
